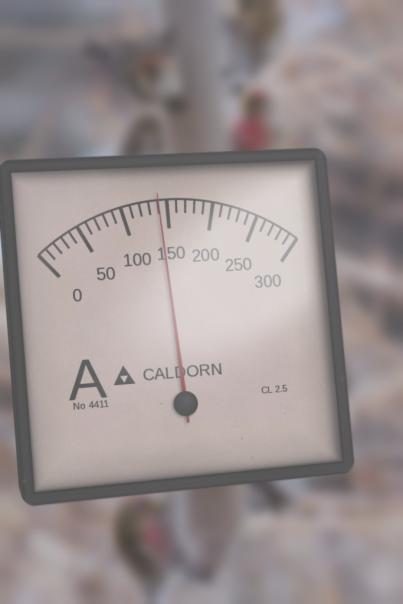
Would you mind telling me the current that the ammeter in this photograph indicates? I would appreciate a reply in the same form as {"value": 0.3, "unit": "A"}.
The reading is {"value": 140, "unit": "A"}
